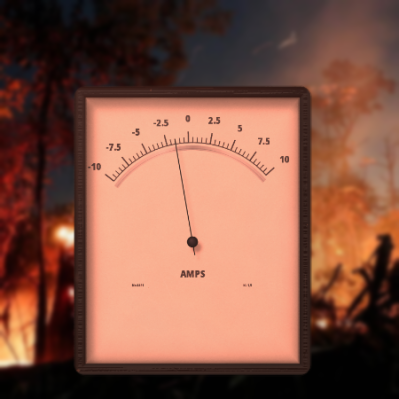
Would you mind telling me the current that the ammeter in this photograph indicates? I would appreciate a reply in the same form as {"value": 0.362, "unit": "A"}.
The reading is {"value": -1.5, "unit": "A"}
